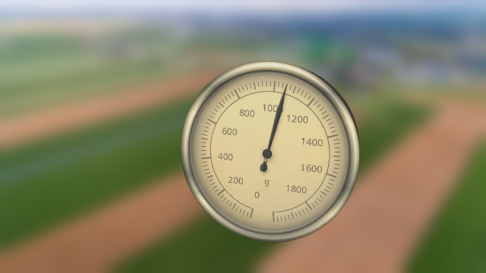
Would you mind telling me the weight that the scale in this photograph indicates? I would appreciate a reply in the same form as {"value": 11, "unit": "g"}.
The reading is {"value": 1060, "unit": "g"}
